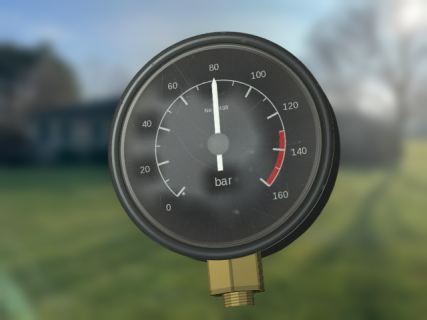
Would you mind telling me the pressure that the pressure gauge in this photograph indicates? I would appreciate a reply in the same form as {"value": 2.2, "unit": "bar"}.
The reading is {"value": 80, "unit": "bar"}
